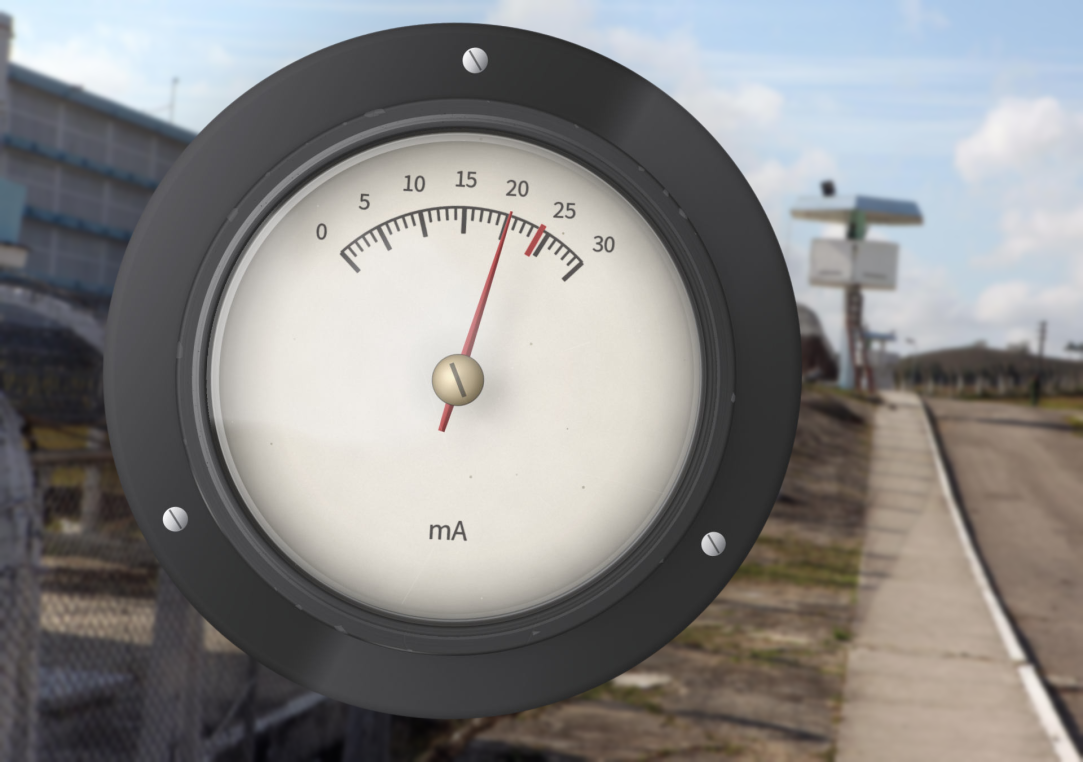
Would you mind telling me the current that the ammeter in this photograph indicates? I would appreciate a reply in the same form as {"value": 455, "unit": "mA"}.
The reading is {"value": 20, "unit": "mA"}
